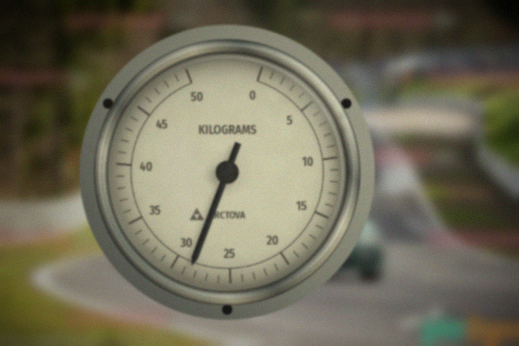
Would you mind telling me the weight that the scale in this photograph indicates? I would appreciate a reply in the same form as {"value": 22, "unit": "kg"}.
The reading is {"value": 28.5, "unit": "kg"}
